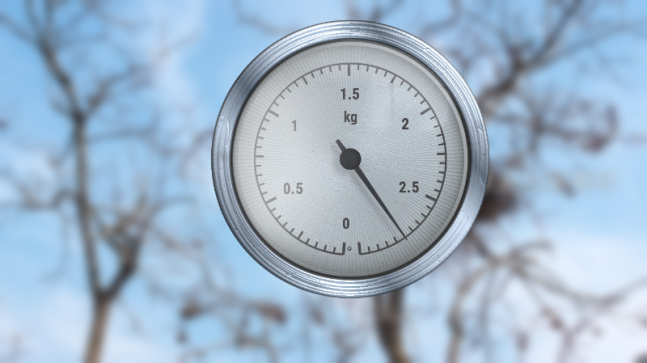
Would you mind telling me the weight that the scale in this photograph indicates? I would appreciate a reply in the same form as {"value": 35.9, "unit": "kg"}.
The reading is {"value": 2.75, "unit": "kg"}
